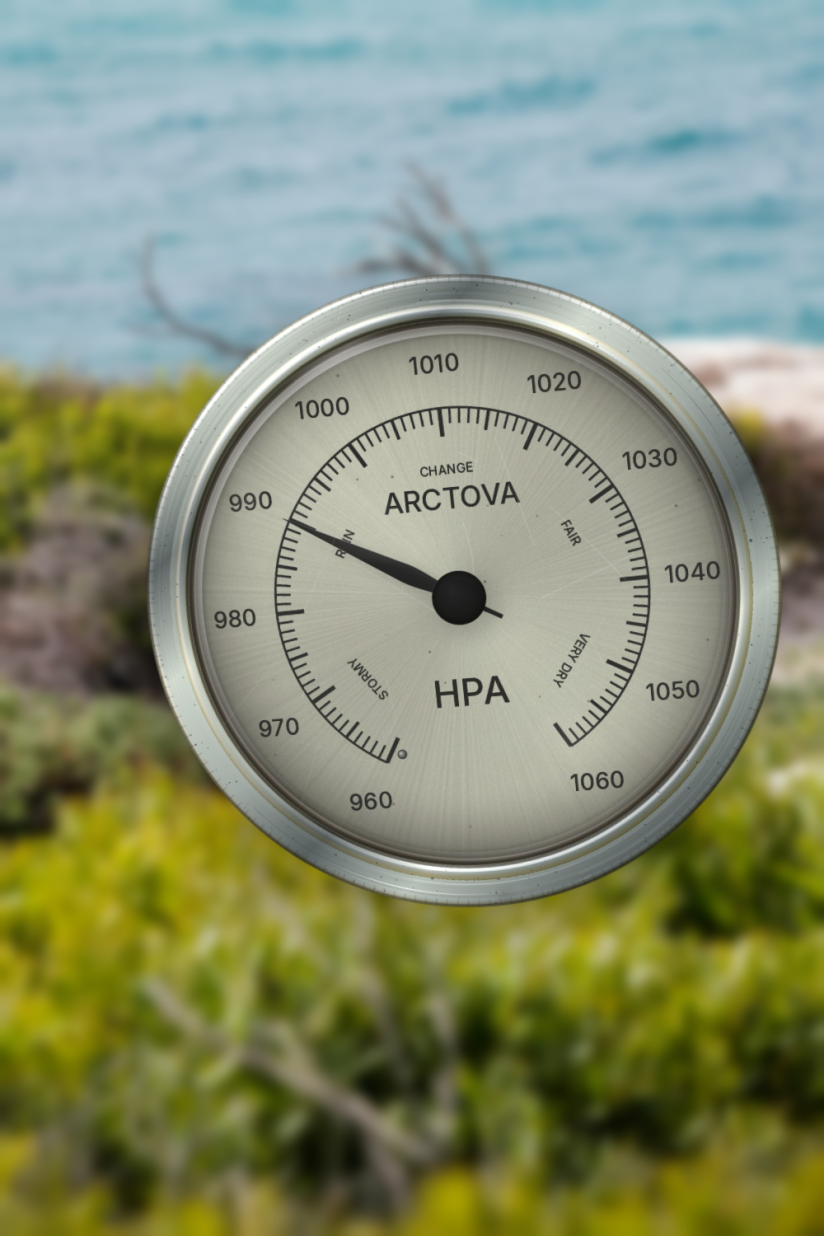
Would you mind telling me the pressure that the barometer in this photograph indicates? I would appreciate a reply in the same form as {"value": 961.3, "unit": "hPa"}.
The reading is {"value": 990, "unit": "hPa"}
